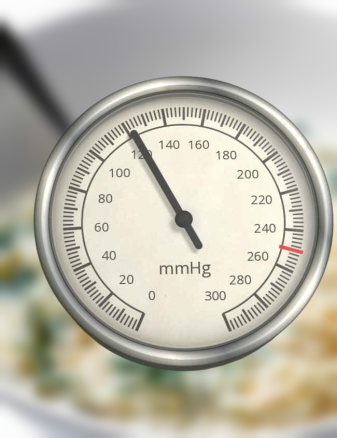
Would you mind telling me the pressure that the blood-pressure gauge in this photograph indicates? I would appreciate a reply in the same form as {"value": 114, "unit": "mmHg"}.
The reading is {"value": 122, "unit": "mmHg"}
